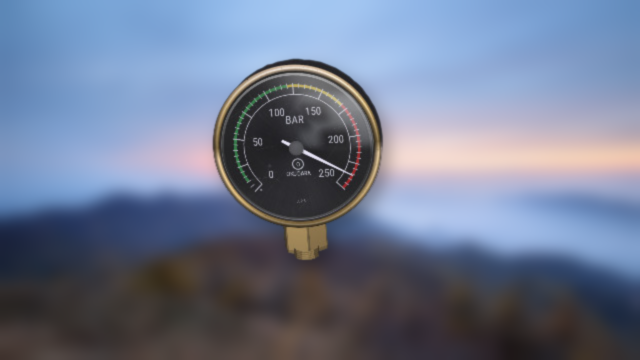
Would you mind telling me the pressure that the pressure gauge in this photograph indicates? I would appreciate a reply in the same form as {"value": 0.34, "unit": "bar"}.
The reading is {"value": 235, "unit": "bar"}
